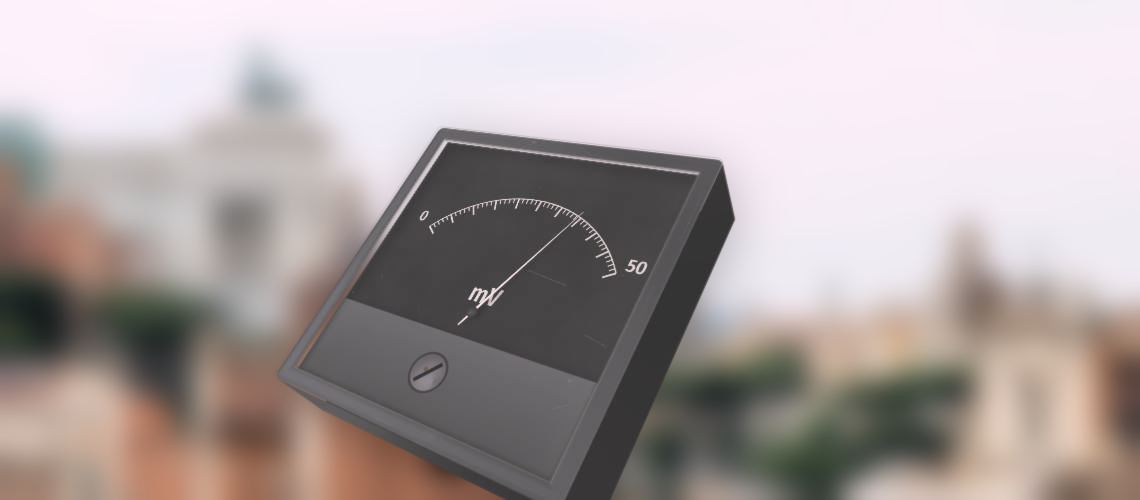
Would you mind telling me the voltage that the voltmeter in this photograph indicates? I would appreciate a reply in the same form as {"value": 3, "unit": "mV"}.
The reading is {"value": 35, "unit": "mV"}
